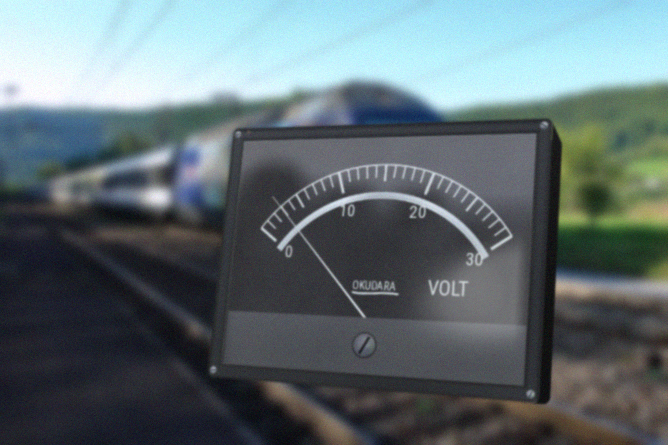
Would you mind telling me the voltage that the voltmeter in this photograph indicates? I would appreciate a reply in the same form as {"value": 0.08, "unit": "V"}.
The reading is {"value": 3, "unit": "V"}
